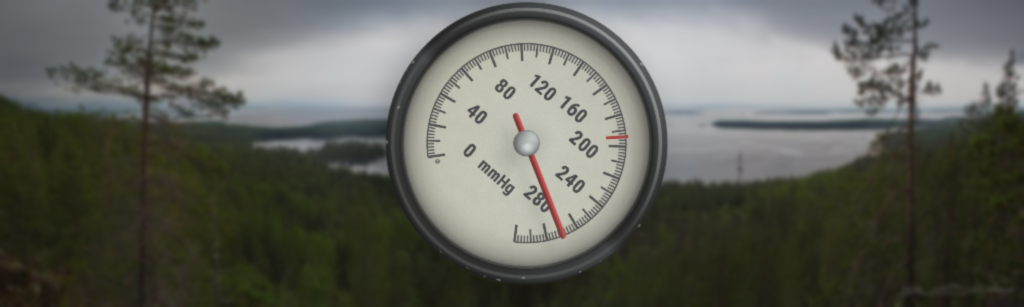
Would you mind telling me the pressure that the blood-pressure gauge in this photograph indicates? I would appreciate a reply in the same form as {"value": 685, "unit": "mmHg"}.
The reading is {"value": 270, "unit": "mmHg"}
